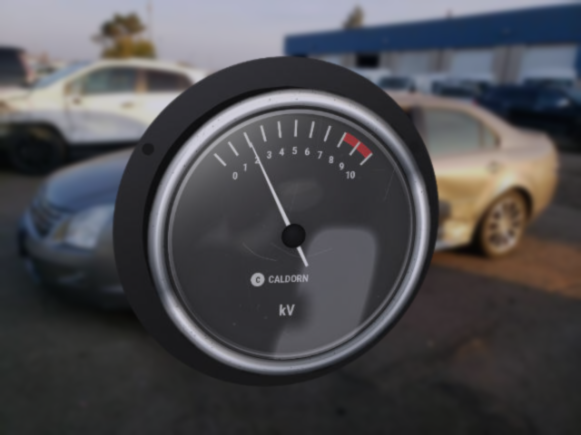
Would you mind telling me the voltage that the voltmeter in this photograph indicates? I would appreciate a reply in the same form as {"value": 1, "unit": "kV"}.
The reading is {"value": 2, "unit": "kV"}
